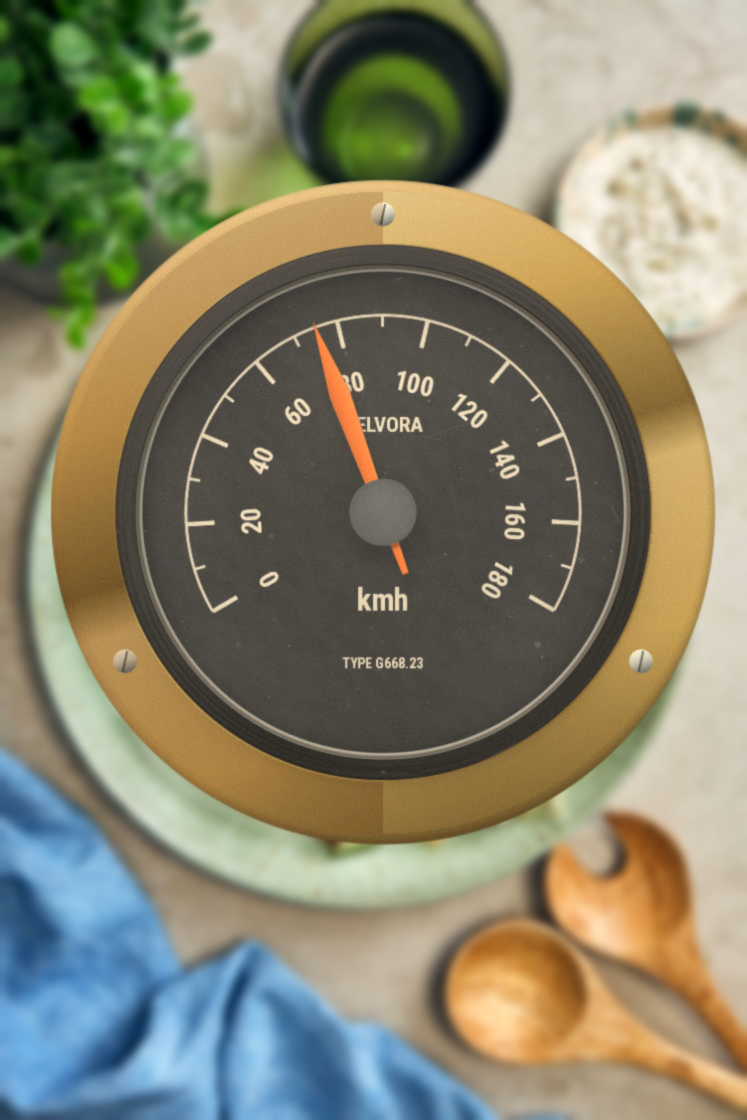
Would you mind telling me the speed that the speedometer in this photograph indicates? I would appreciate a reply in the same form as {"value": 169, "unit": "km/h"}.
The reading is {"value": 75, "unit": "km/h"}
